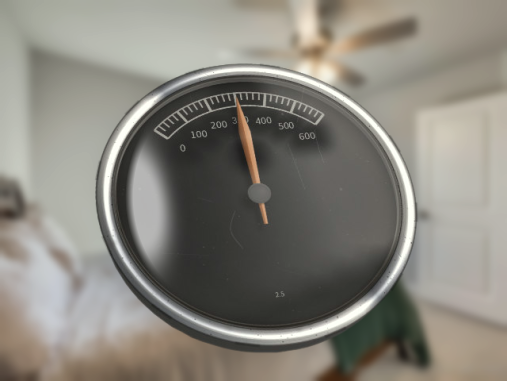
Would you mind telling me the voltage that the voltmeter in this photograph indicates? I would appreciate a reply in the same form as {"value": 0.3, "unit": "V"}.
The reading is {"value": 300, "unit": "V"}
